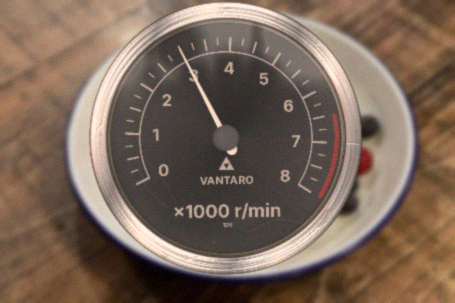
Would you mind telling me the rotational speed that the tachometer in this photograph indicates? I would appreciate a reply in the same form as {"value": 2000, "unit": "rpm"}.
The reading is {"value": 3000, "unit": "rpm"}
